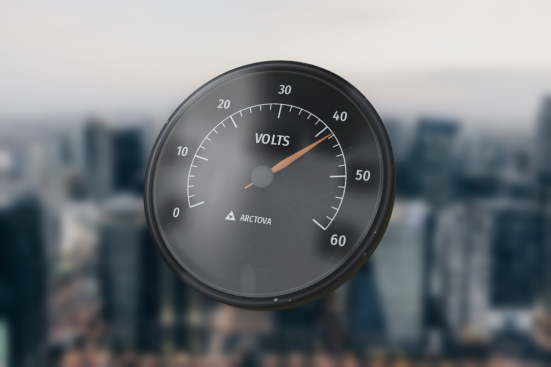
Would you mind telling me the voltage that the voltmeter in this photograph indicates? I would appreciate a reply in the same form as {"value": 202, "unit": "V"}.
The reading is {"value": 42, "unit": "V"}
